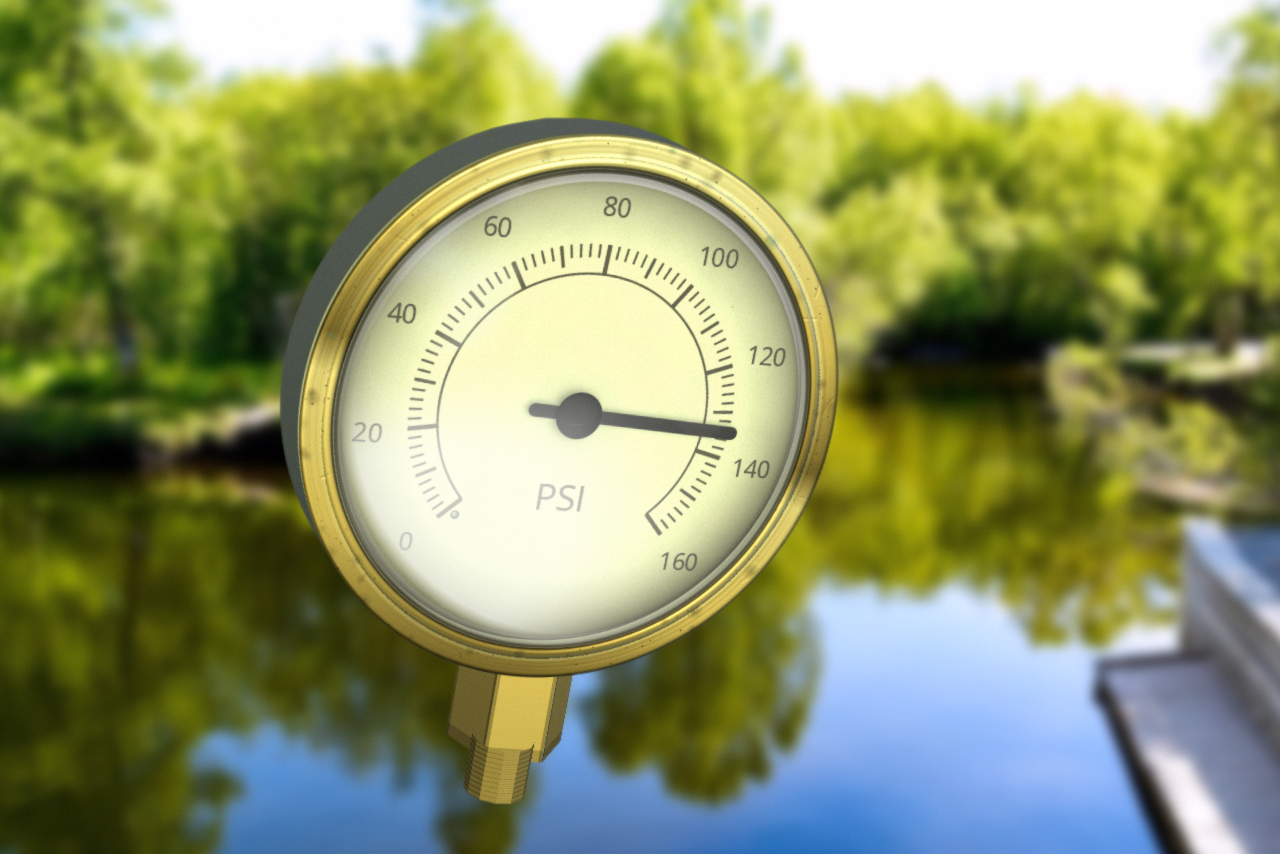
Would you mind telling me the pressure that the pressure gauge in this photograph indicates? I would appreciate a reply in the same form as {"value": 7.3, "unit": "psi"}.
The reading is {"value": 134, "unit": "psi"}
